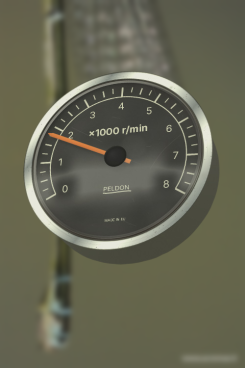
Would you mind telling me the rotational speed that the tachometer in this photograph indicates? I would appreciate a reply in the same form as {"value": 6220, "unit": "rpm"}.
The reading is {"value": 1750, "unit": "rpm"}
